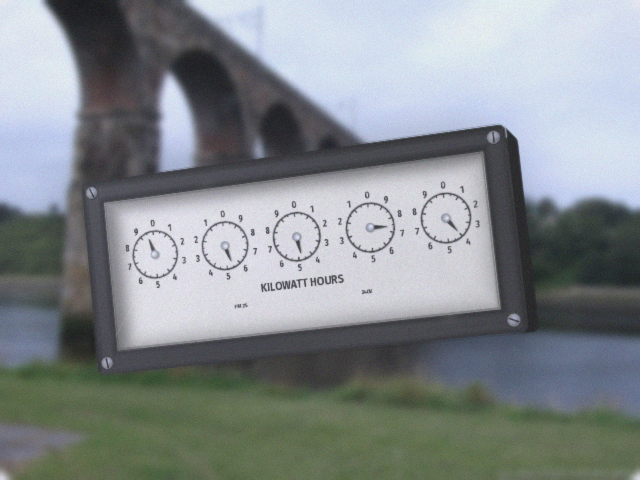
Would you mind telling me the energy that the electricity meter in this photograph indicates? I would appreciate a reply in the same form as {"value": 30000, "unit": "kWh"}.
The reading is {"value": 95474, "unit": "kWh"}
